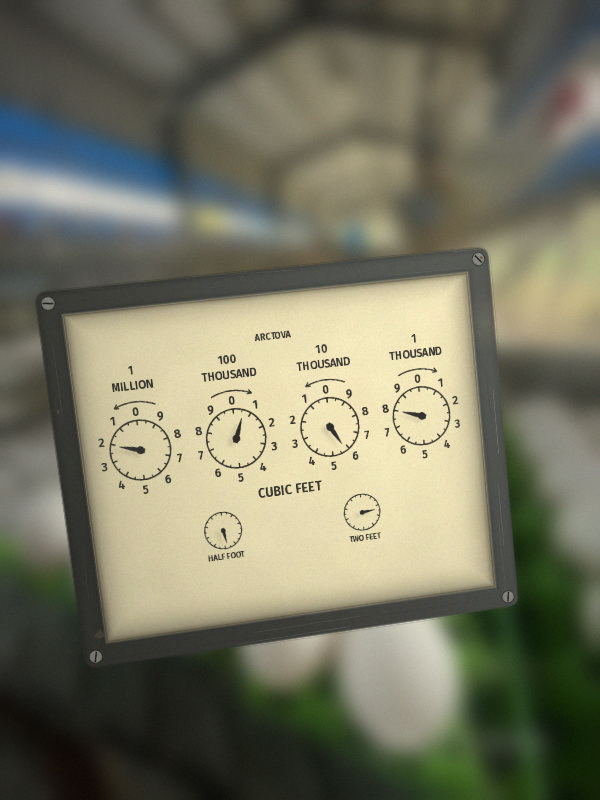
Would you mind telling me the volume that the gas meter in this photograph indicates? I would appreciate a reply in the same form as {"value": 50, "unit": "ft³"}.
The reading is {"value": 205800, "unit": "ft³"}
